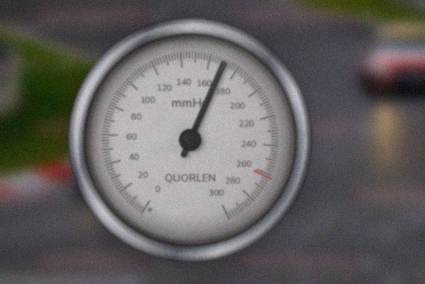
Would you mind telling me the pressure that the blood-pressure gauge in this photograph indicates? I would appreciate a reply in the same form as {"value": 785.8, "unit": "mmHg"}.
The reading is {"value": 170, "unit": "mmHg"}
